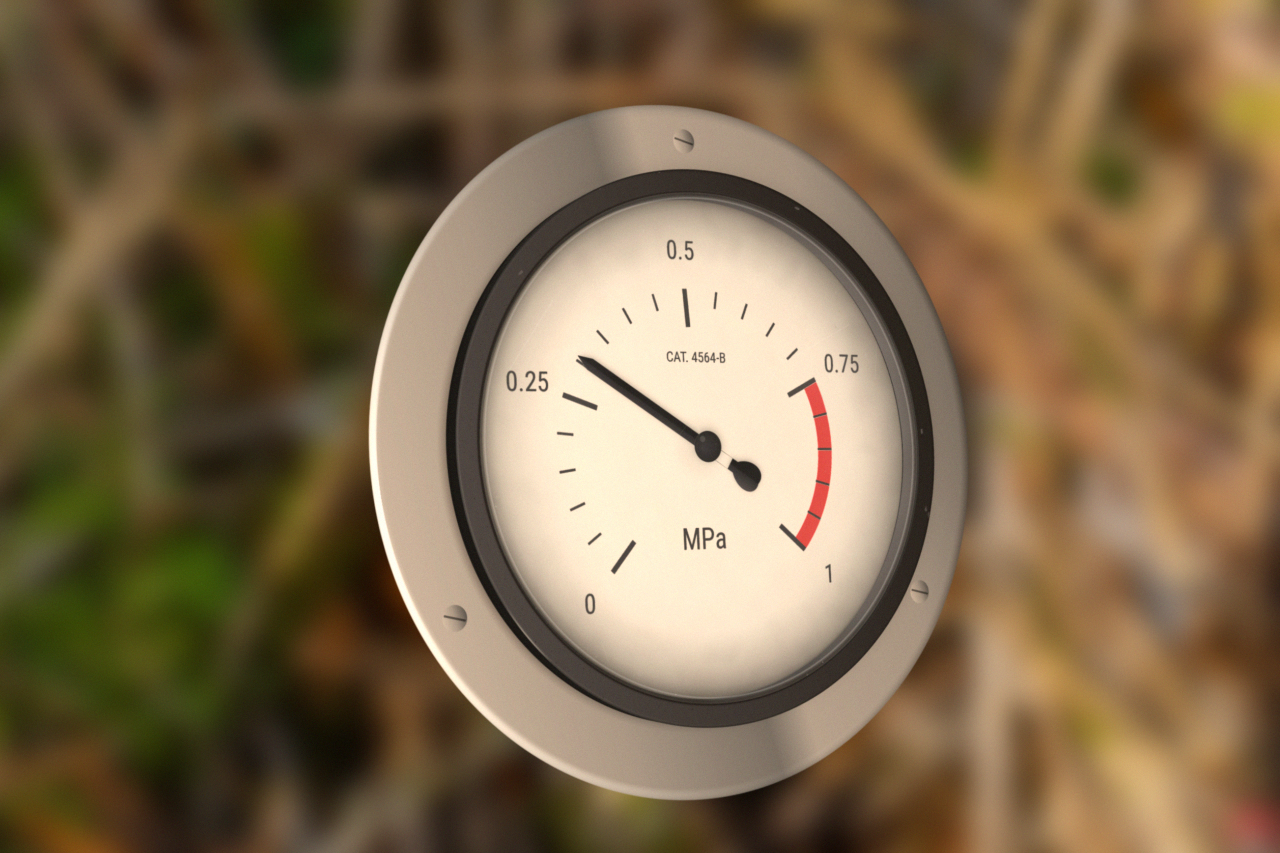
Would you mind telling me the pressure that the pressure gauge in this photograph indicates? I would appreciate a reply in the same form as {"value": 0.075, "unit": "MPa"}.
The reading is {"value": 0.3, "unit": "MPa"}
